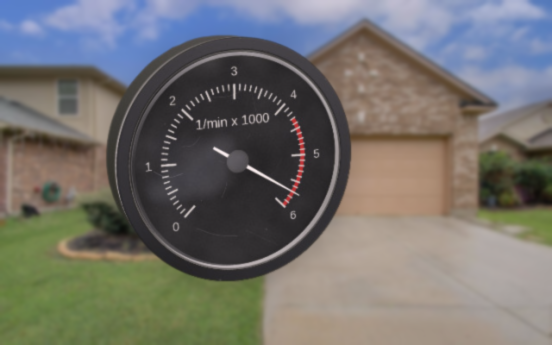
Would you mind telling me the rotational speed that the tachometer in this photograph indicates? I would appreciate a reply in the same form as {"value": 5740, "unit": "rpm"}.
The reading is {"value": 5700, "unit": "rpm"}
